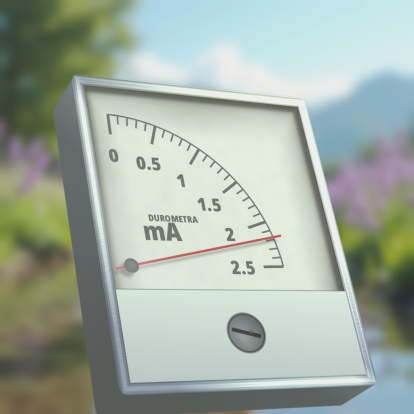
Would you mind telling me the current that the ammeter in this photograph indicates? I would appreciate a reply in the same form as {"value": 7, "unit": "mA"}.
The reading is {"value": 2.2, "unit": "mA"}
